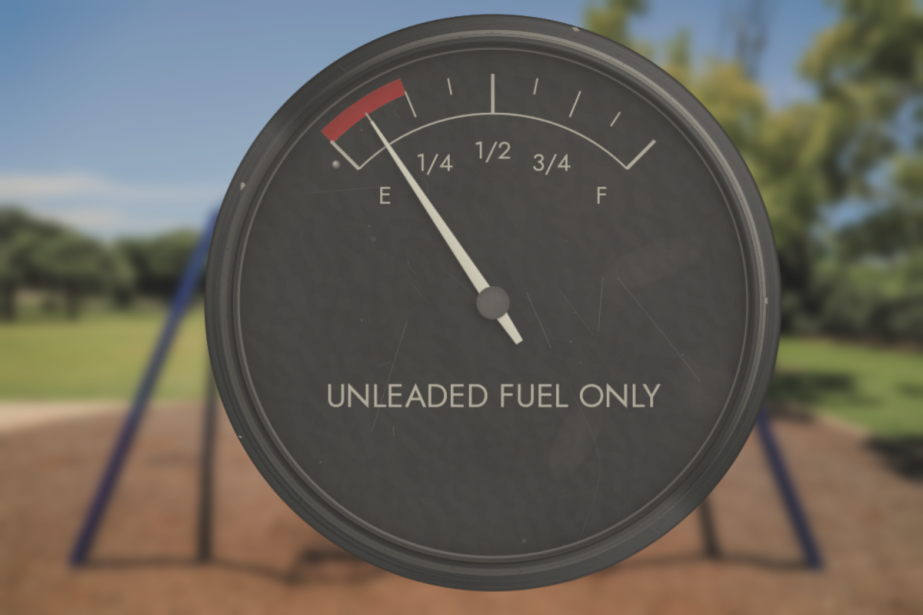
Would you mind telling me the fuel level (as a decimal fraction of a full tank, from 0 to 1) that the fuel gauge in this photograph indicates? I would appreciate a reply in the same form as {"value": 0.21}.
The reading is {"value": 0.125}
